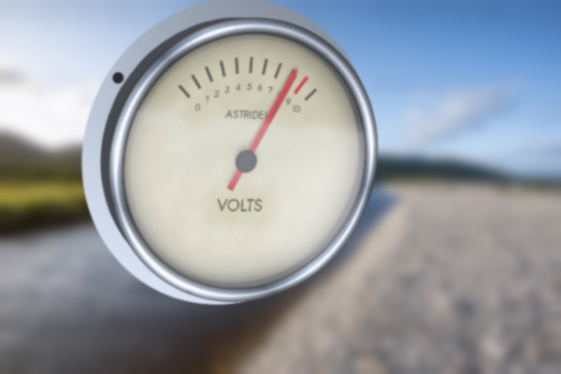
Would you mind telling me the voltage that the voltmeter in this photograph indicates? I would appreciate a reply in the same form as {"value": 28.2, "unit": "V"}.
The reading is {"value": 8, "unit": "V"}
